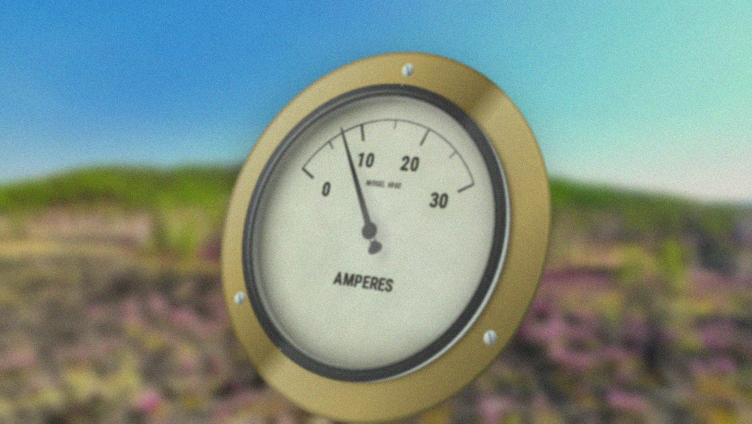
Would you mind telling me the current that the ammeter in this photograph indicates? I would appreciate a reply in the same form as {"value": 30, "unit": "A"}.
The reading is {"value": 7.5, "unit": "A"}
